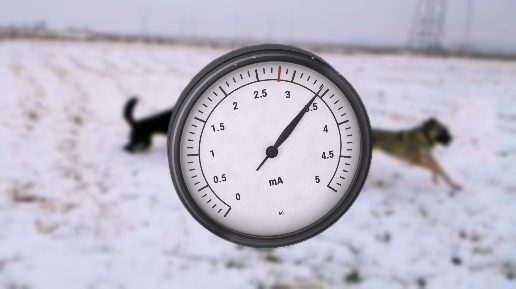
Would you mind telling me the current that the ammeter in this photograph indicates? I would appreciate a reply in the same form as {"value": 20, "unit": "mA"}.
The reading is {"value": 3.4, "unit": "mA"}
